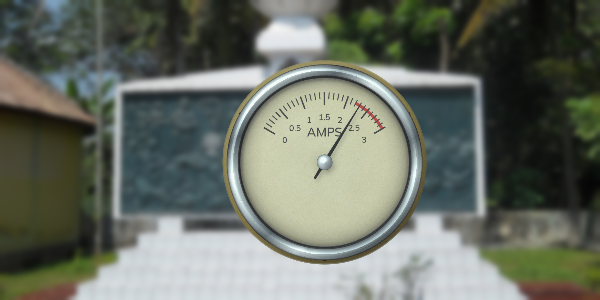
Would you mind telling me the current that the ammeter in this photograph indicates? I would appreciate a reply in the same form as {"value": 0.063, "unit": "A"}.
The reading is {"value": 2.3, "unit": "A"}
